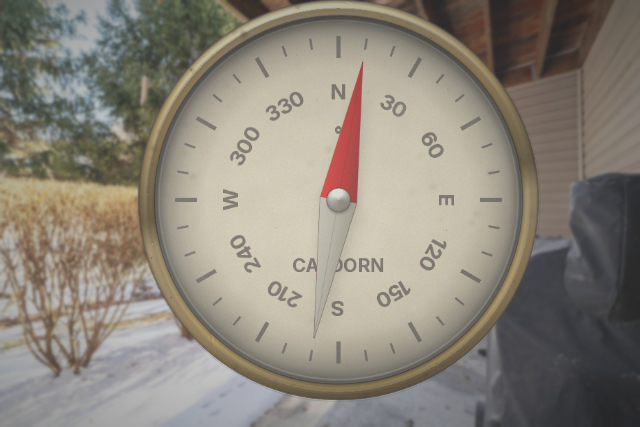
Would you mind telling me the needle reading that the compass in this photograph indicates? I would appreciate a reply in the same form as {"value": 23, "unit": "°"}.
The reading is {"value": 10, "unit": "°"}
